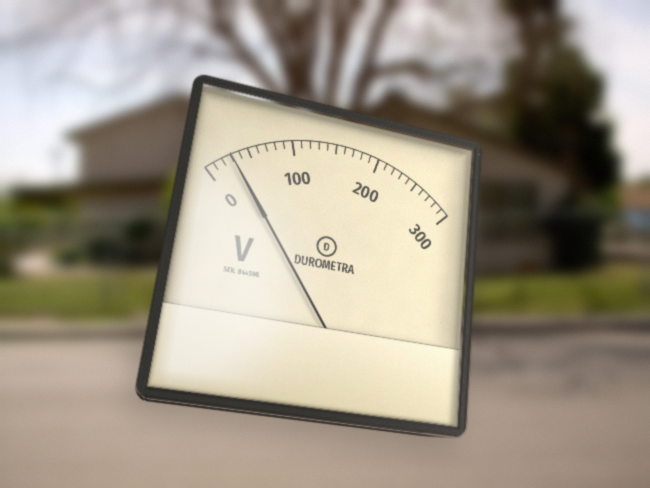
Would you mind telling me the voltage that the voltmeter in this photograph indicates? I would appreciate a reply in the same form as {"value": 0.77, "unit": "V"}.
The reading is {"value": 30, "unit": "V"}
